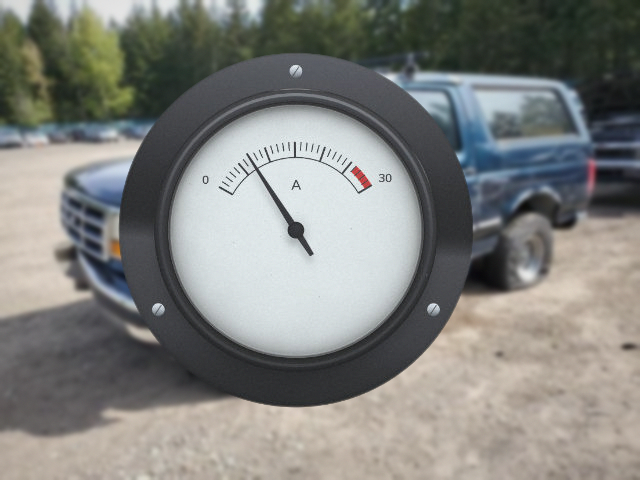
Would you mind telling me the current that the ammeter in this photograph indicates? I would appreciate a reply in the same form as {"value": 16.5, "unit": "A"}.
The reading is {"value": 7, "unit": "A"}
